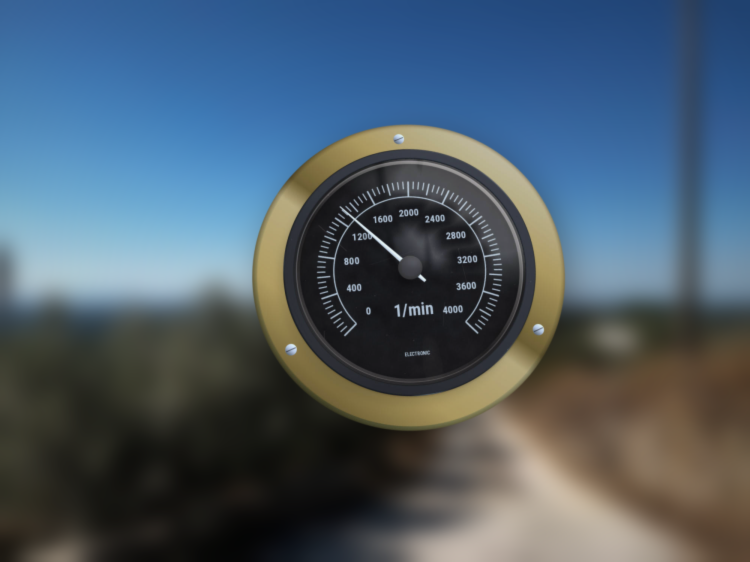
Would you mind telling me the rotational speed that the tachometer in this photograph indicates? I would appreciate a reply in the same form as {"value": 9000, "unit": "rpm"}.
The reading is {"value": 1300, "unit": "rpm"}
